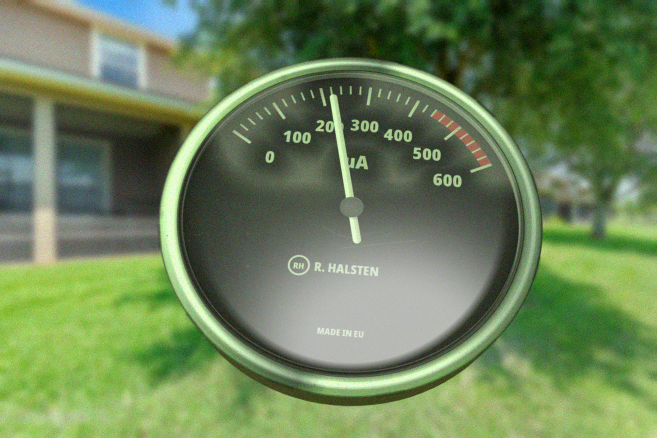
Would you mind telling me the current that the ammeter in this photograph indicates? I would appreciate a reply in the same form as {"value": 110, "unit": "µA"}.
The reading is {"value": 220, "unit": "µA"}
